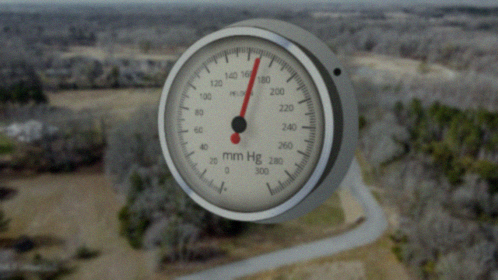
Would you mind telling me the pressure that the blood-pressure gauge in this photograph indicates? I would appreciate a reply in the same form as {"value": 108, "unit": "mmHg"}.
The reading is {"value": 170, "unit": "mmHg"}
